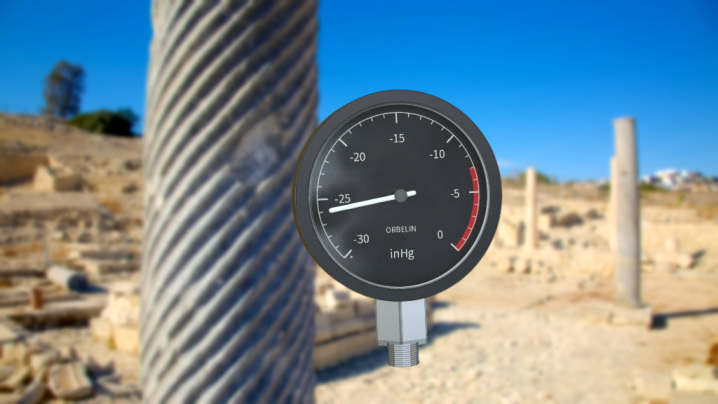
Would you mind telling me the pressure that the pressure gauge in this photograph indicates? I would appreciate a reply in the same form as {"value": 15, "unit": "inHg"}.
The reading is {"value": -26, "unit": "inHg"}
